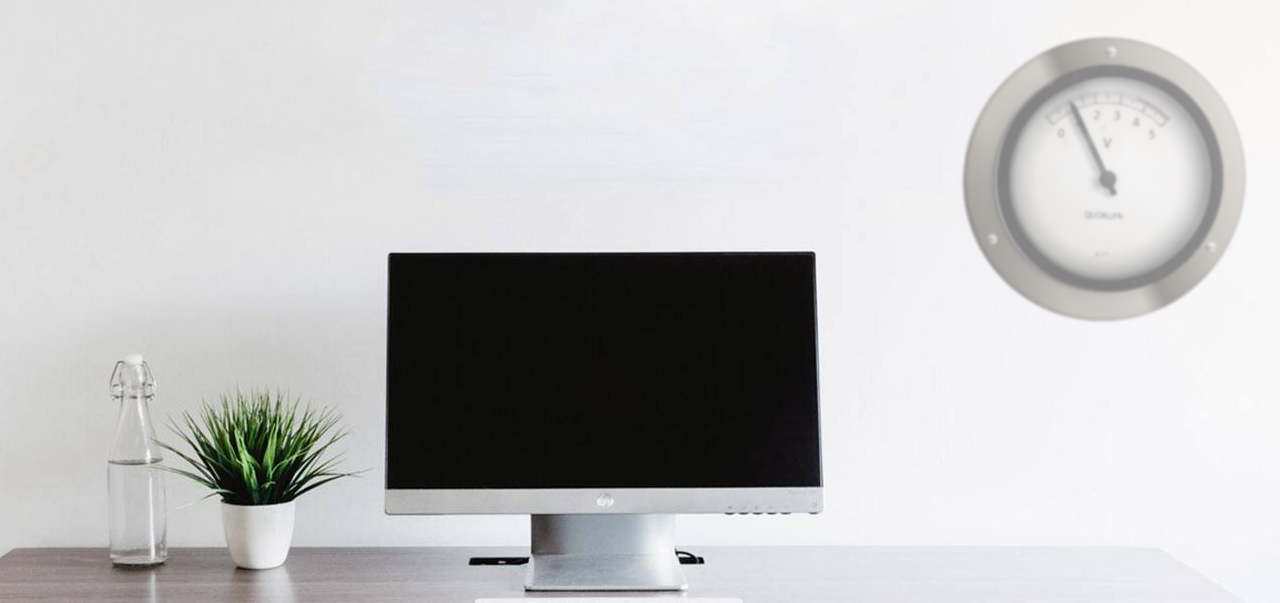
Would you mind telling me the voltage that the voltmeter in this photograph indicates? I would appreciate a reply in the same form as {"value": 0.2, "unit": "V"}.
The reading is {"value": 1, "unit": "V"}
